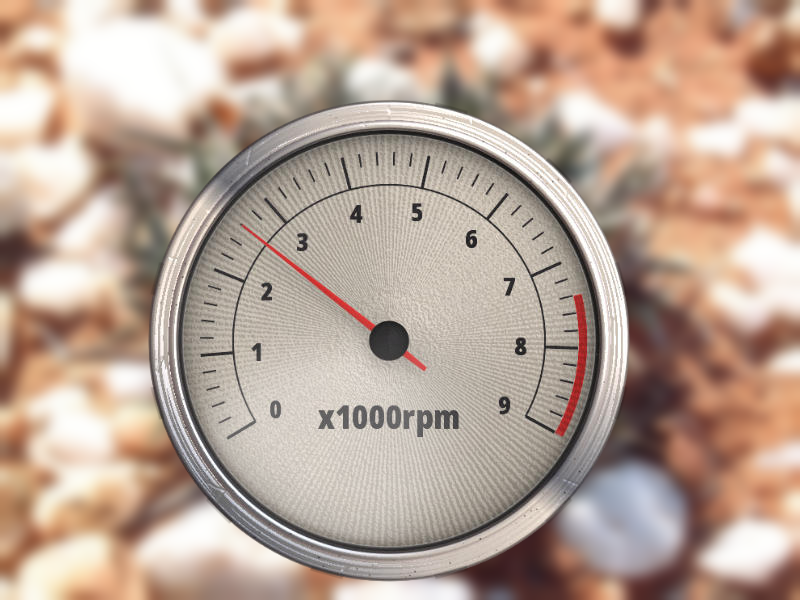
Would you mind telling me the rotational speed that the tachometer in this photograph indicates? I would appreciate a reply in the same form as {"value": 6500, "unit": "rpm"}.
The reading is {"value": 2600, "unit": "rpm"}
